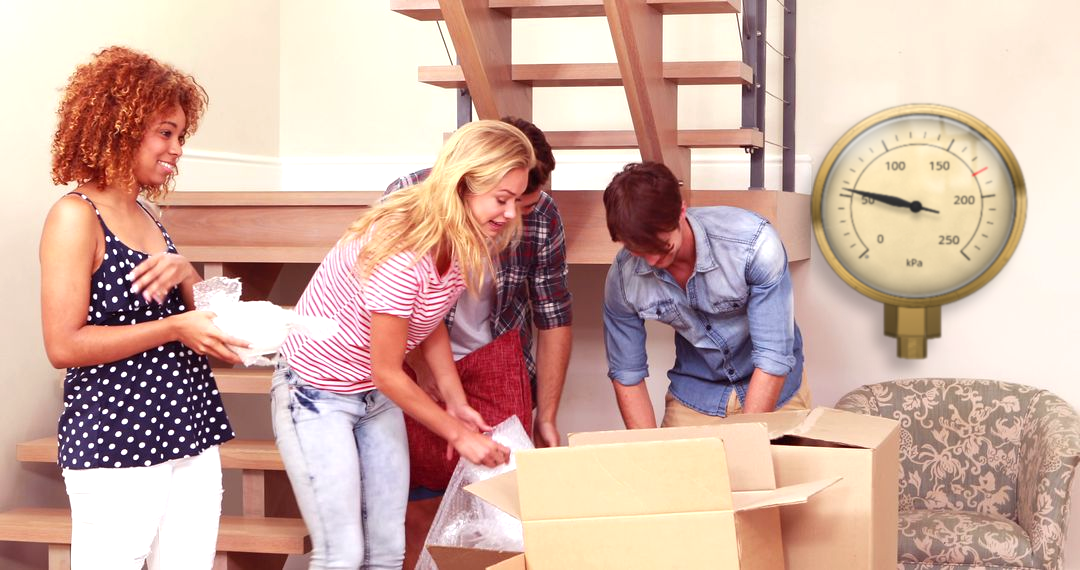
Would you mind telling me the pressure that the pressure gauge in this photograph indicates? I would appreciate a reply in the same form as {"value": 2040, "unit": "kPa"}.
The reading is {"value": 55, "unit": "kPa"}
